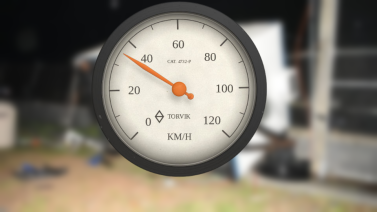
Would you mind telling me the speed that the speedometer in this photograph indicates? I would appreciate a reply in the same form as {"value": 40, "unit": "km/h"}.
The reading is {"value": 35, "unit": "km/h"}
